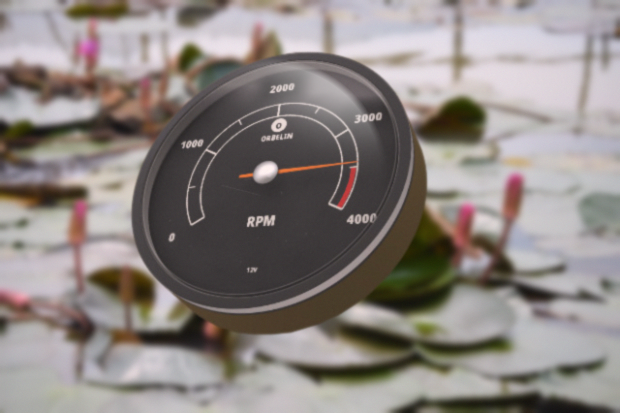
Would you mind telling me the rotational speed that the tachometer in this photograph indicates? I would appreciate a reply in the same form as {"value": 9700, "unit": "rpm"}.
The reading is {"value": 3500, "unit": "rpm"}
